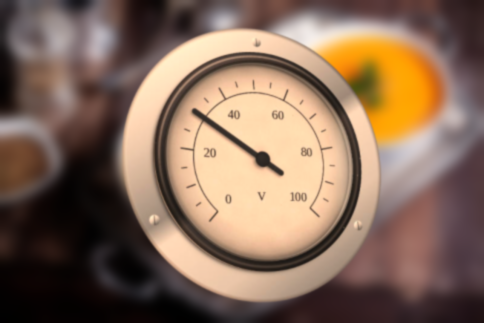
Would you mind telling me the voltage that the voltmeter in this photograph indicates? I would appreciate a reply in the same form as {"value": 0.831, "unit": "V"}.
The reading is {"value": 30, "unit": "V"}
